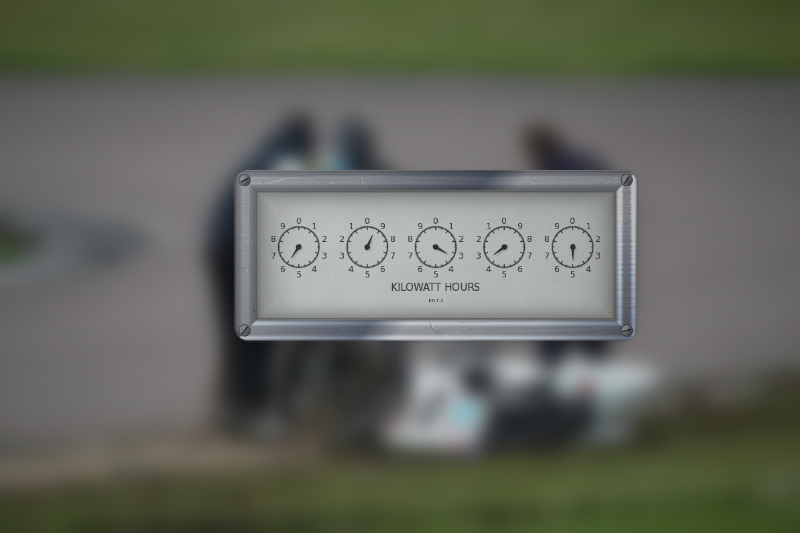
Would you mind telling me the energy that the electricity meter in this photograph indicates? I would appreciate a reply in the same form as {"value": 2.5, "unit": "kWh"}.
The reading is {"value": 59335, "unit": "kWh"}
